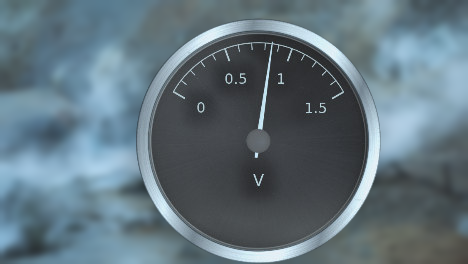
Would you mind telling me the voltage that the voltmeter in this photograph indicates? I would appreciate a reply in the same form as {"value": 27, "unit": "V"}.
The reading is {"value": 0.85, "unit": "V"}
